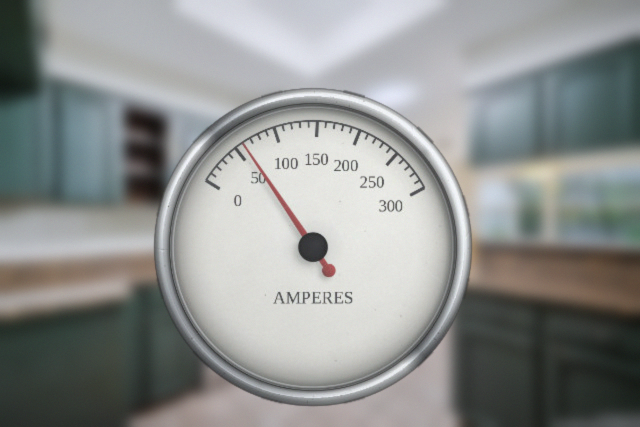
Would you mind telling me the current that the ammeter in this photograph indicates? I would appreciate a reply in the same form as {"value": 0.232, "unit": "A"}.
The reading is {"value": 60, "unit": "A"}
